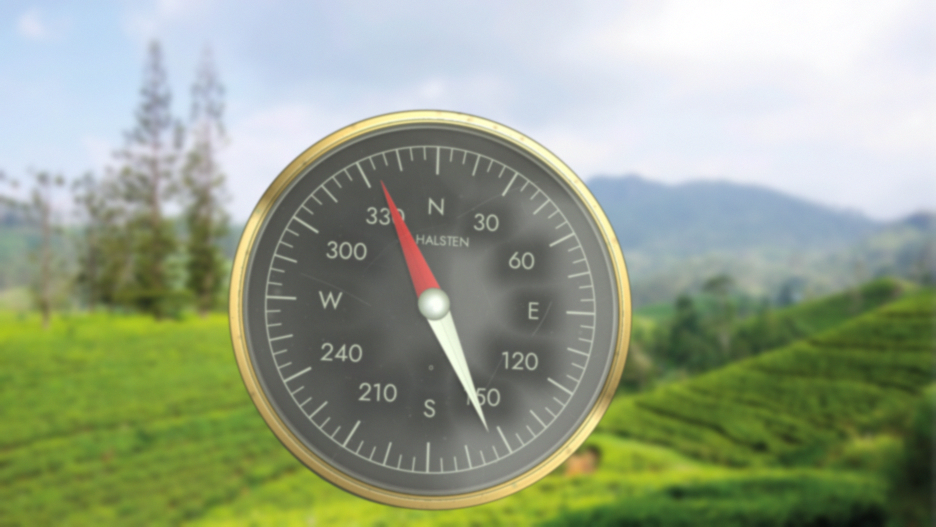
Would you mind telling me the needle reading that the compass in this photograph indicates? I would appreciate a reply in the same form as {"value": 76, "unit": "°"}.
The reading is {"value": 335, "unit": "°"}
